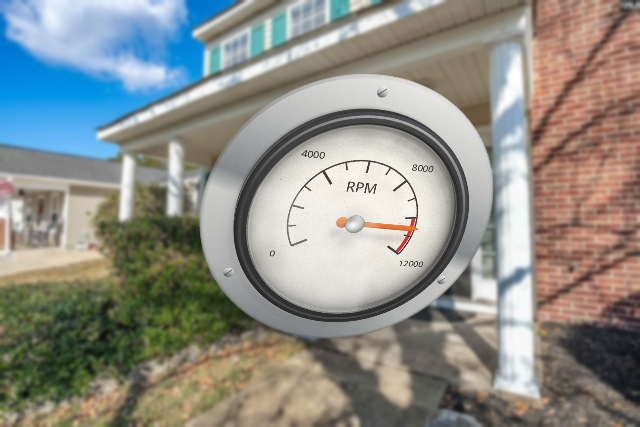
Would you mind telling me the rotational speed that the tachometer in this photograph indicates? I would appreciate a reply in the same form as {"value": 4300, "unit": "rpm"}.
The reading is {"value": 10500, "unit": "rpm"}
